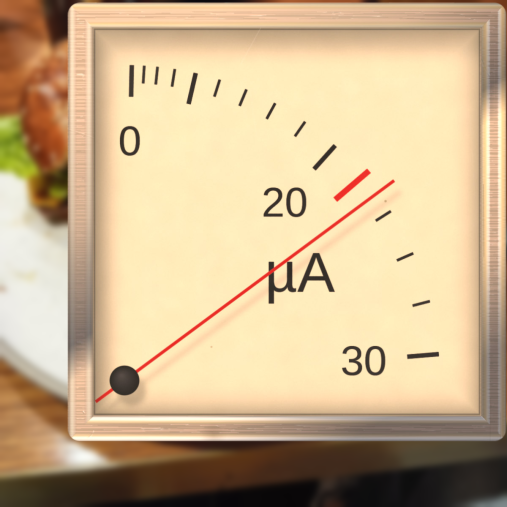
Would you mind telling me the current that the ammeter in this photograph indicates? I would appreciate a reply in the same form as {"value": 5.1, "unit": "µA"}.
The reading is {"value": 23, "unit": "µA"}
